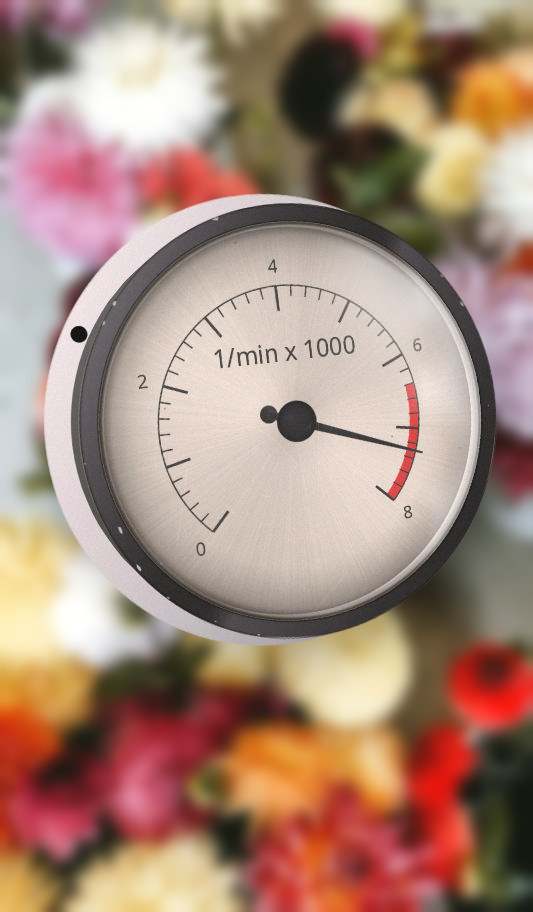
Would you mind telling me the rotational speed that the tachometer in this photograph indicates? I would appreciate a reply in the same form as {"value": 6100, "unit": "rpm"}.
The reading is {"value": 7300, "unit": "rpm"}
